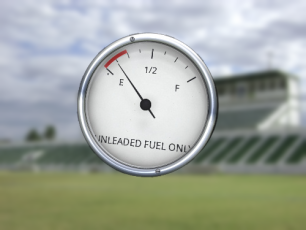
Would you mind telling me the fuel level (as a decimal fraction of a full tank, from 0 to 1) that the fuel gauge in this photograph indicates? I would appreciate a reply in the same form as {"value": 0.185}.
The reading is {"value": 0.125}
